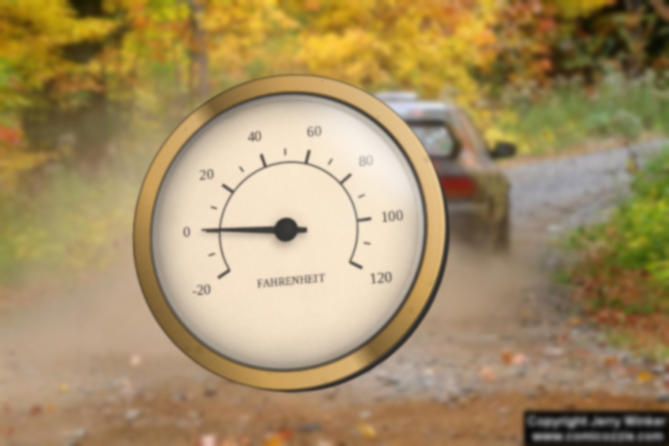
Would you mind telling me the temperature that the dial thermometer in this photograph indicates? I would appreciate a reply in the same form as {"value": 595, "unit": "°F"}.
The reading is {"value": 0, "unit": "°F"}
